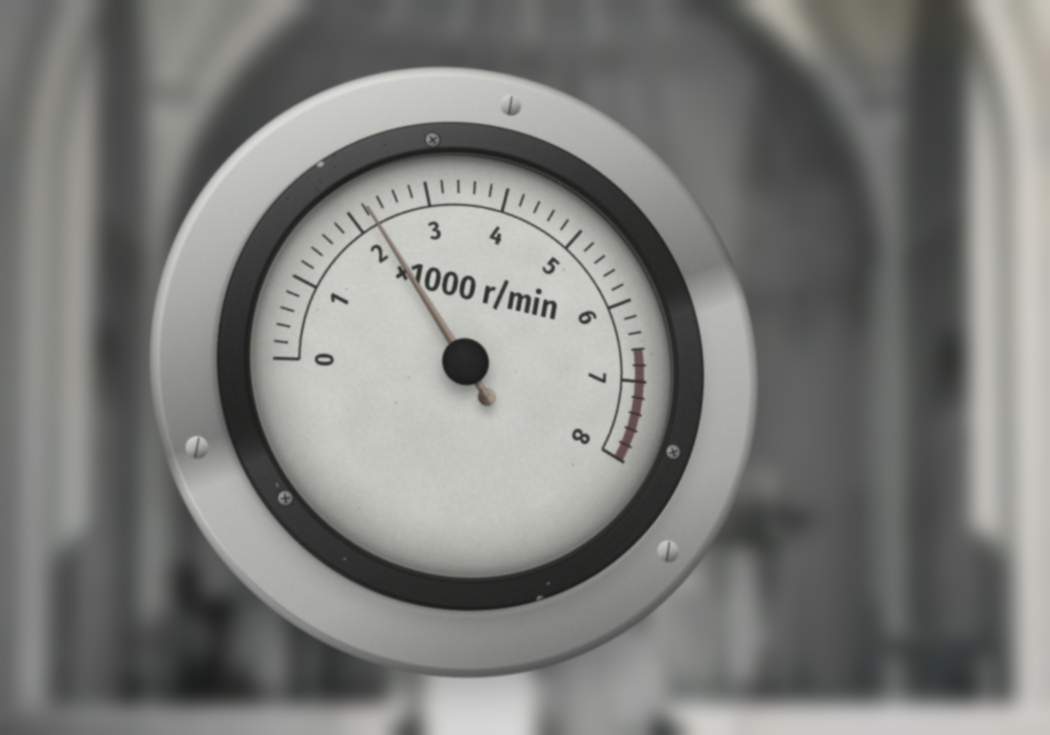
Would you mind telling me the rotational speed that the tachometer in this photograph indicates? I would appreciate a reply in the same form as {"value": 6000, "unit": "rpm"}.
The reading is {"value": 2200, "unit": "rpm"}
